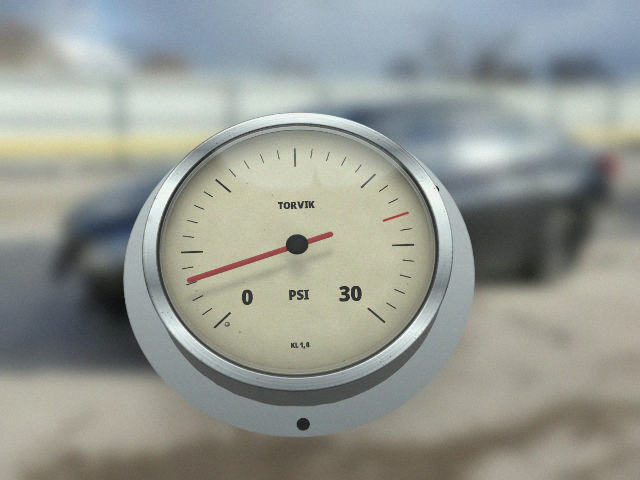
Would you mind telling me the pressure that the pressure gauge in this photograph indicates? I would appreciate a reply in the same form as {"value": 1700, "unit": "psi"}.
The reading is {"value": 3, "unit": "psi"}
